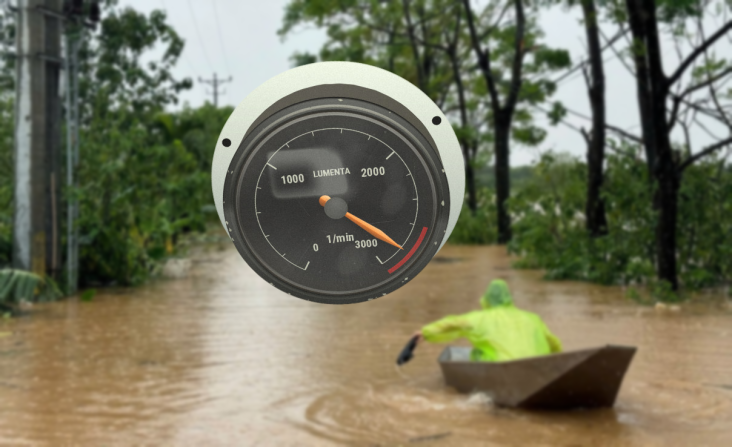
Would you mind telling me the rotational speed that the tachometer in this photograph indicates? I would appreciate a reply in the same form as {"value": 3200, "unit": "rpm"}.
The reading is {"value": 2800, "unit": "rpm"}
